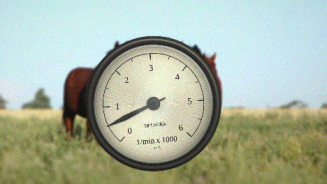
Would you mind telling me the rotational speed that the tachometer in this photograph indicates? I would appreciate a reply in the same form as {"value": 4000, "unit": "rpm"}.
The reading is {"value": 500, "unit": "rpm"}
